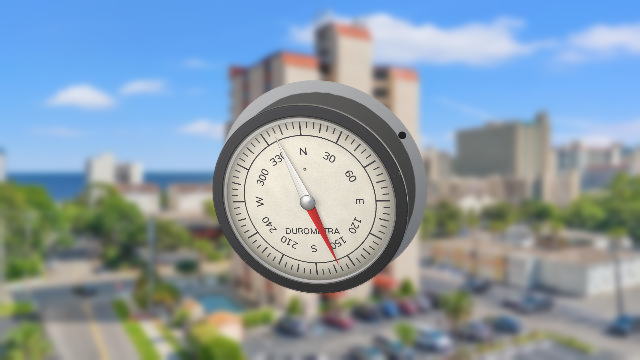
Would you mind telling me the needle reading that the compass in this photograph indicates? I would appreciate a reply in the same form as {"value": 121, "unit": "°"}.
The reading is {"value": 160, "unit": "°"}
